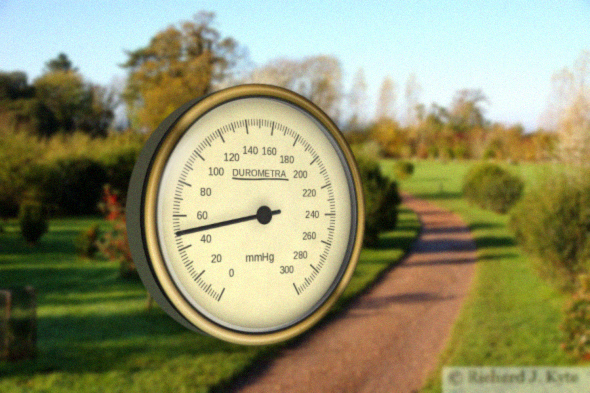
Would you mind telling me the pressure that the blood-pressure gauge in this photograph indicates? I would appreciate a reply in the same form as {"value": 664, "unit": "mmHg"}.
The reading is {"value": 50, "unit": "mmHg"}
